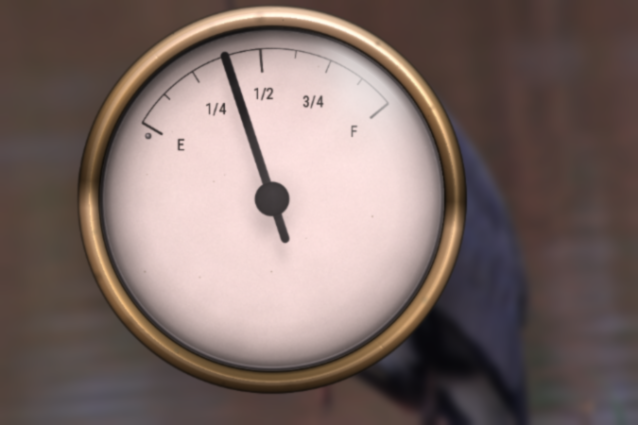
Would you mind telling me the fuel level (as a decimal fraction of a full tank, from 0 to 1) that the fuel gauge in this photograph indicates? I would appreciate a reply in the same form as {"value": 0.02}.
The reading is {"value": 0.375}
